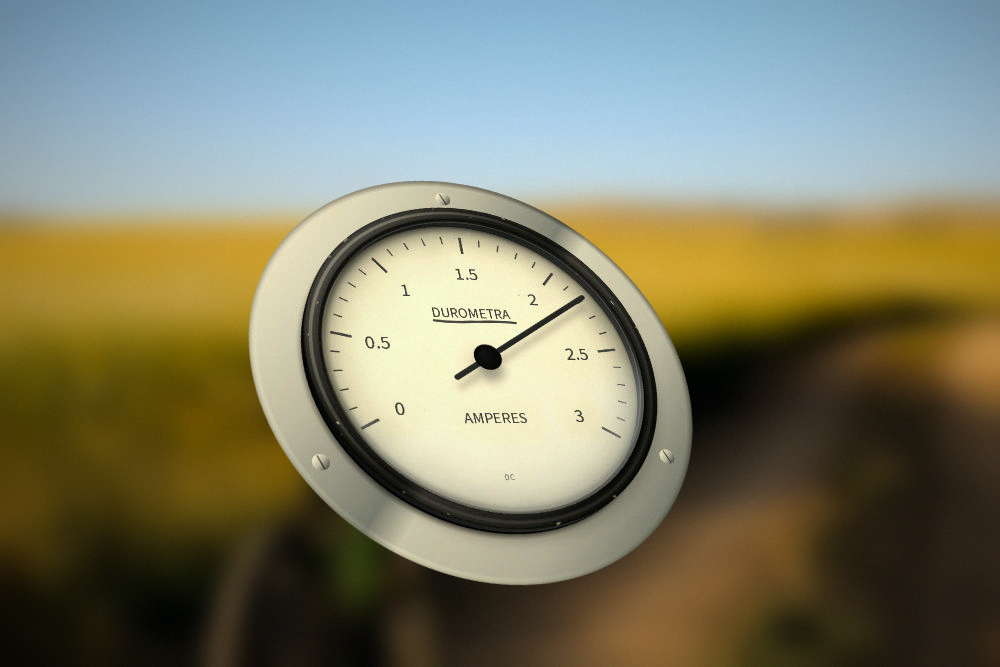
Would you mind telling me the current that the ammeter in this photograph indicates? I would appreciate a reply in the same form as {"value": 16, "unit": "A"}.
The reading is {"value": 2.2, "unit": "A"}
